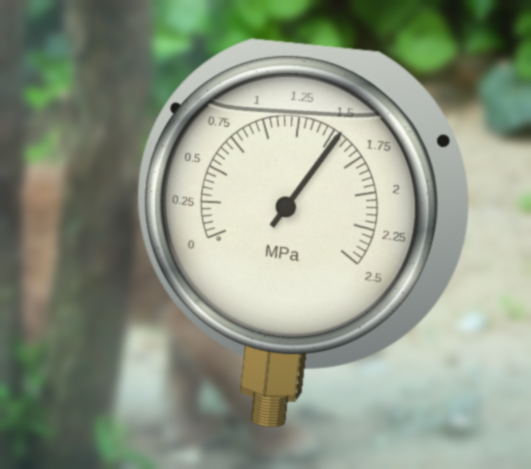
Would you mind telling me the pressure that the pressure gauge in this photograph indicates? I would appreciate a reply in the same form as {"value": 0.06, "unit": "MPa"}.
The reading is {"value": 1.55, "unit": "MPa"}
